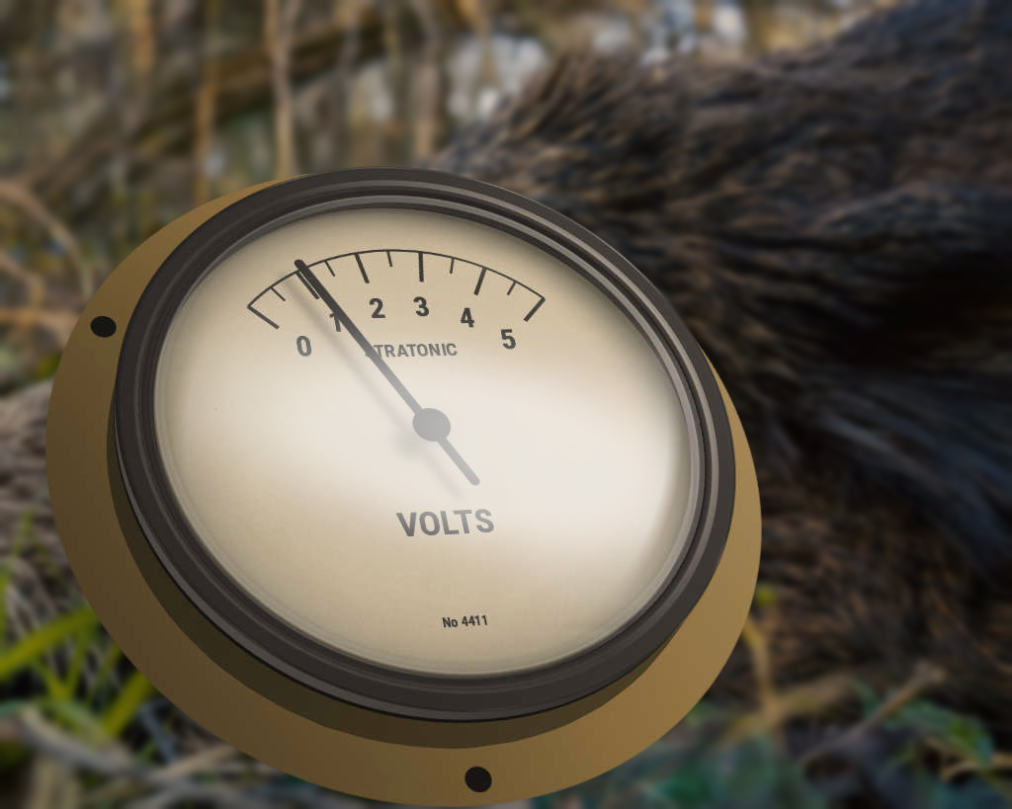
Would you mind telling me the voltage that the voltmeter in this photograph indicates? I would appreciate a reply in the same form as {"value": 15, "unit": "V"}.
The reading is {"value": 1, "unit": "V"}
